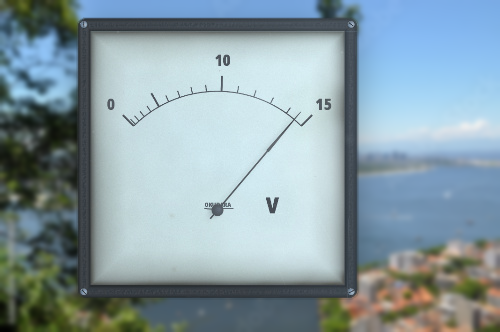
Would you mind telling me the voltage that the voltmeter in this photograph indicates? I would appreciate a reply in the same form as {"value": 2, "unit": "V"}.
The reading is {"value": 14.5, "unit": "V"}
